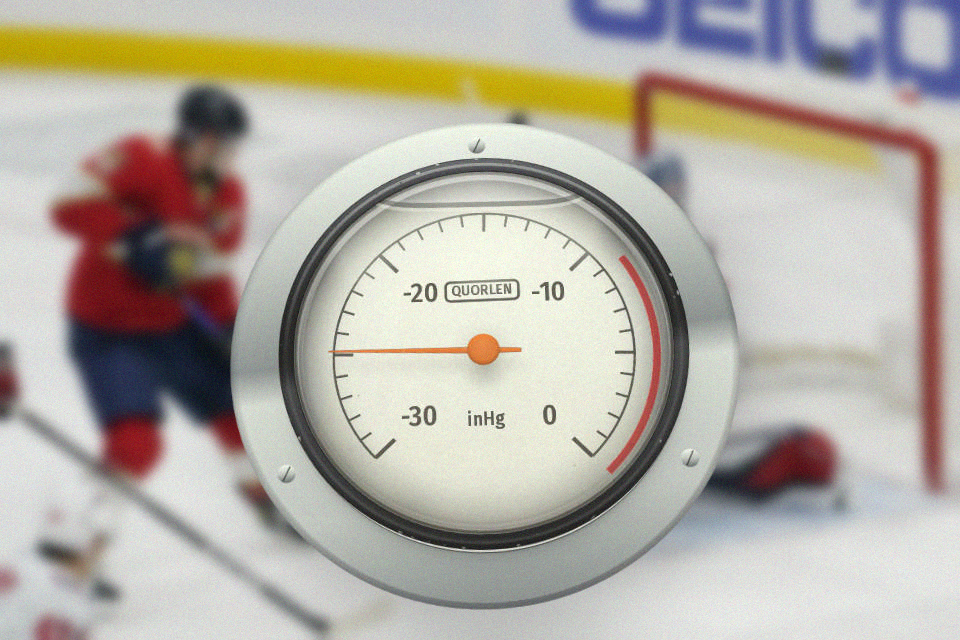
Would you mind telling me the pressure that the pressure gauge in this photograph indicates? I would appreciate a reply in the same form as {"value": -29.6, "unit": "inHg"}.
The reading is {"value": -25, "unit": "inHg"}
